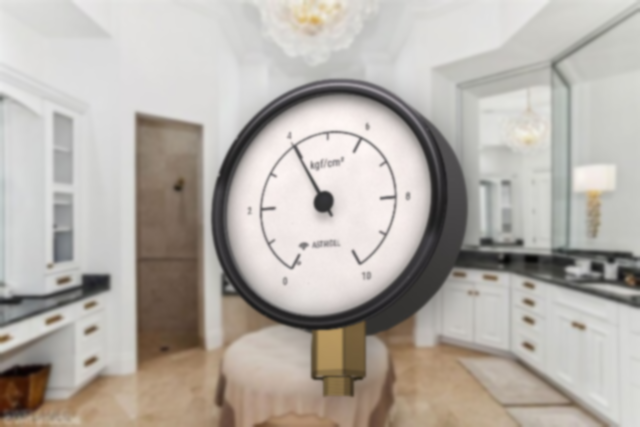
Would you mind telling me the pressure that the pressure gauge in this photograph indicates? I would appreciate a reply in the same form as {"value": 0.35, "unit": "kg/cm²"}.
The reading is {"value": 4, "unit": "kg/cm²"}
